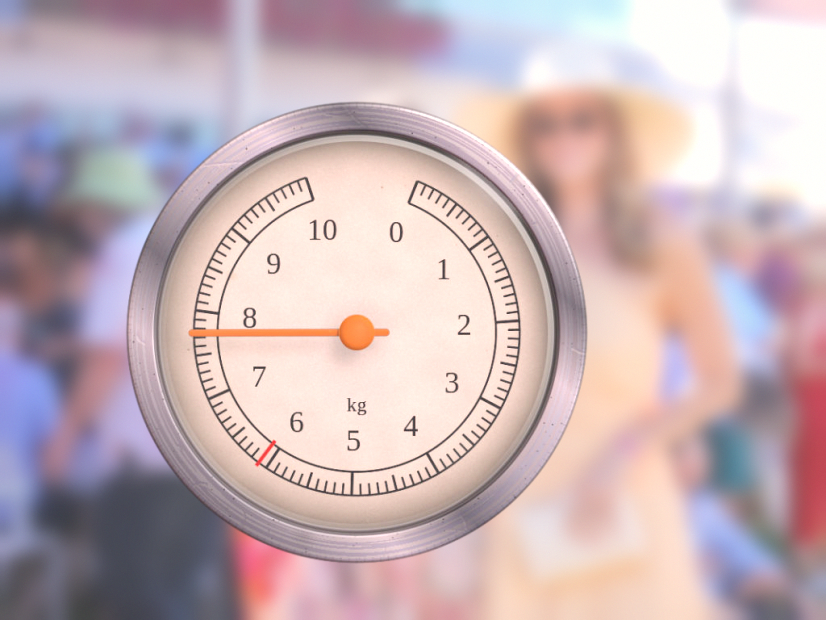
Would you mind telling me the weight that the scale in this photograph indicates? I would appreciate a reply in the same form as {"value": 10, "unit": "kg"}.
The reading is {"value": 7.75, "unit": "kg"}
